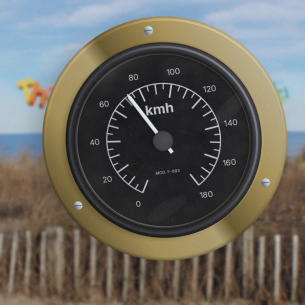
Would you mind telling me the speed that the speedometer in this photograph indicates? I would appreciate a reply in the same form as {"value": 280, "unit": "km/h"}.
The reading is {"value": 72.5, "unit": "km/h"}
